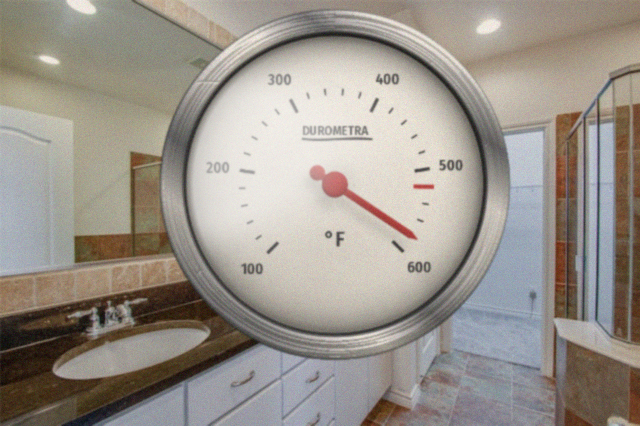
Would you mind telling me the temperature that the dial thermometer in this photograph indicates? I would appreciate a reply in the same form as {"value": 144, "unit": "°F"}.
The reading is {"value": 580, "unit": "°F"}
